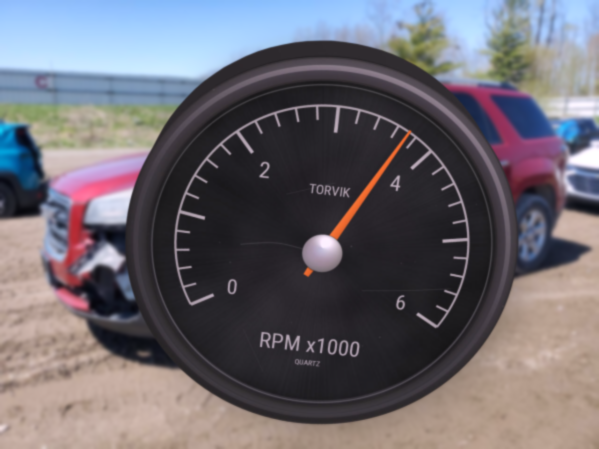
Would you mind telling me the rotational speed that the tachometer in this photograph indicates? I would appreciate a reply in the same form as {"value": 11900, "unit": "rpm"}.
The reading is {"value": 3700, "unit": "rpm"}
